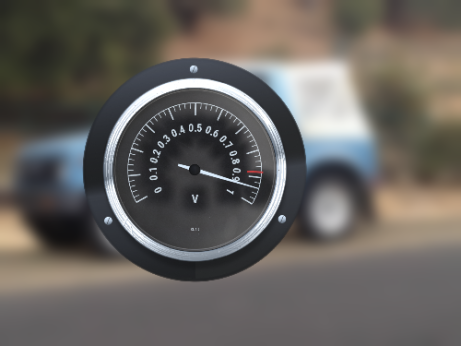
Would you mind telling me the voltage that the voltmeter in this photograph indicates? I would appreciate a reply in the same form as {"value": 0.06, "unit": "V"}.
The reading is {"value": 0.94, "unit": "V"}
